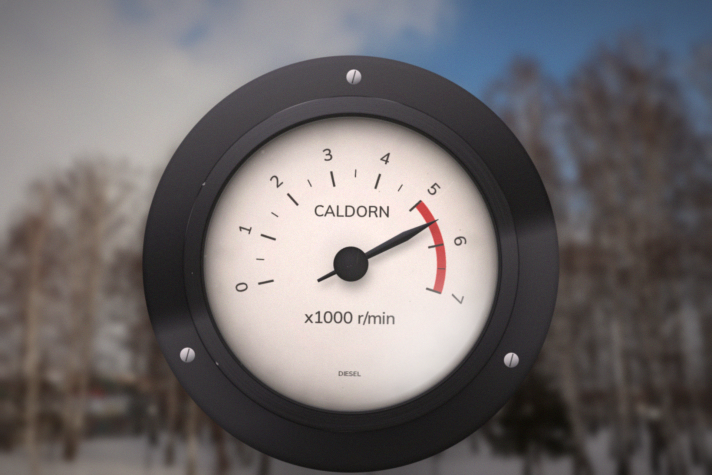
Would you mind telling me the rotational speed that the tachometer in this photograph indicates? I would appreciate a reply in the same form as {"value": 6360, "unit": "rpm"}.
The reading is {"value": 5500, "unit": "rpm"}
